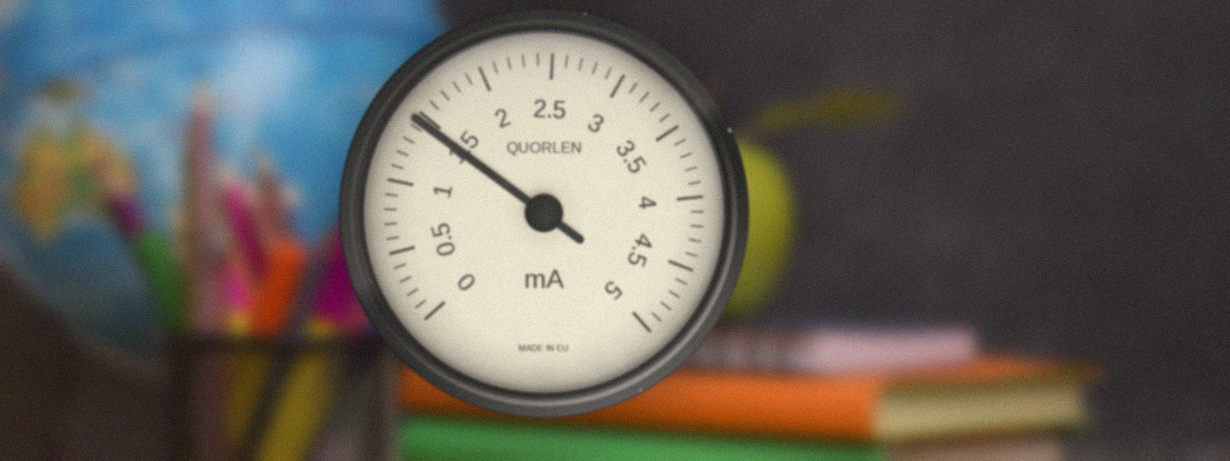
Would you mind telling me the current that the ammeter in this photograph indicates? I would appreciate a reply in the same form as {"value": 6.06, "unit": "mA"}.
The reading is {"value": 1.45, "unit": "mA"}
